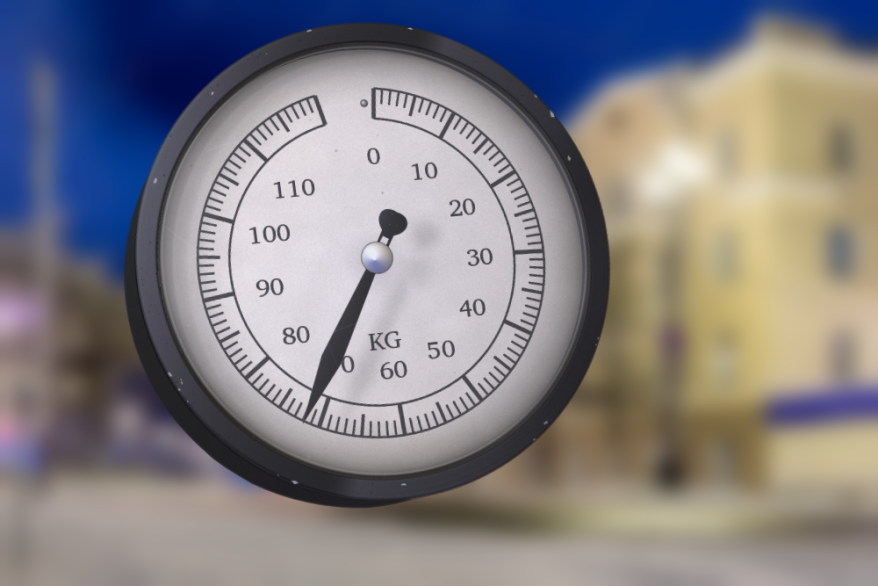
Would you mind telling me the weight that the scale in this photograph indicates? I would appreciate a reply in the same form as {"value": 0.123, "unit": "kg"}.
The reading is {"value": 72, "unit": "kg"}
